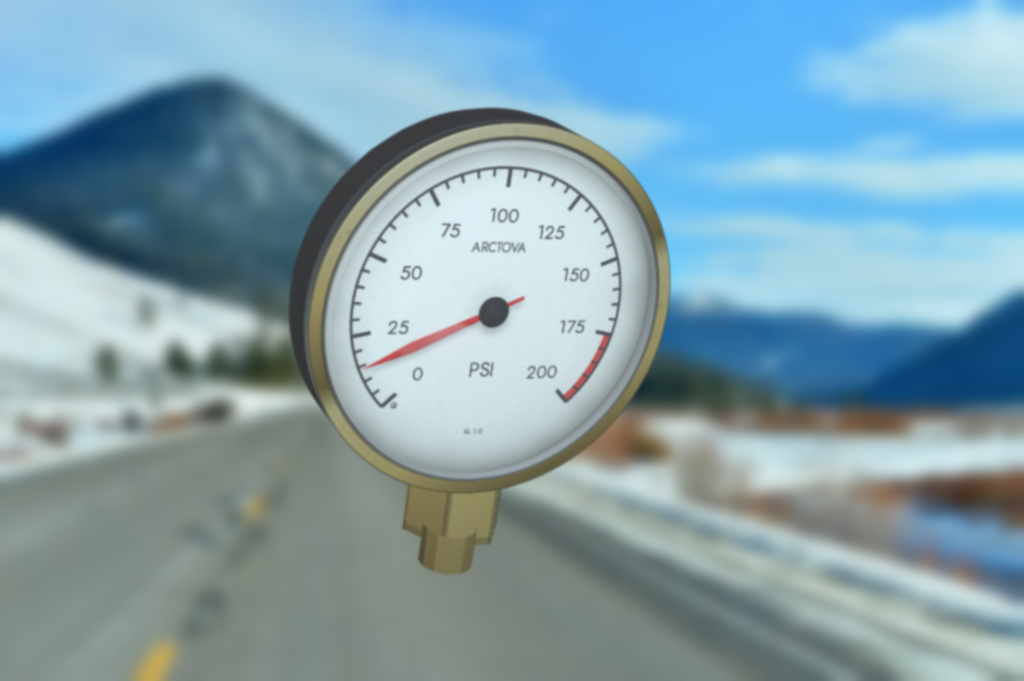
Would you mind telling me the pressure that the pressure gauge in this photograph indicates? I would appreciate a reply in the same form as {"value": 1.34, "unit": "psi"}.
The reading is {"value": 15, "unit": "psi"}
